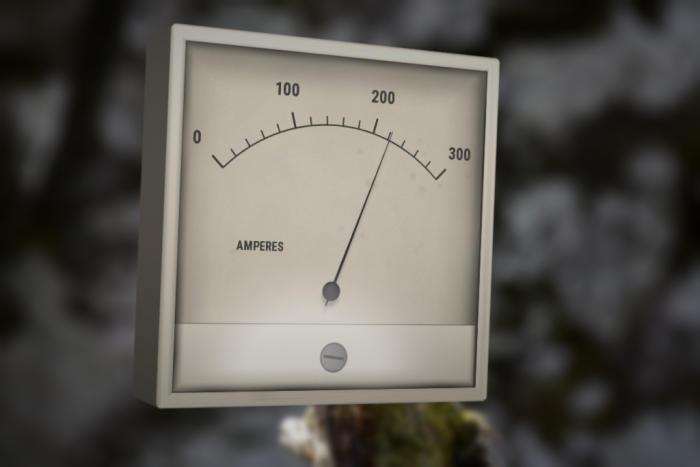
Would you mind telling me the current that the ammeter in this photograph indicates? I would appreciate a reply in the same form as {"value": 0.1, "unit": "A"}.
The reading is {"value": 220, "unit": "A"}
